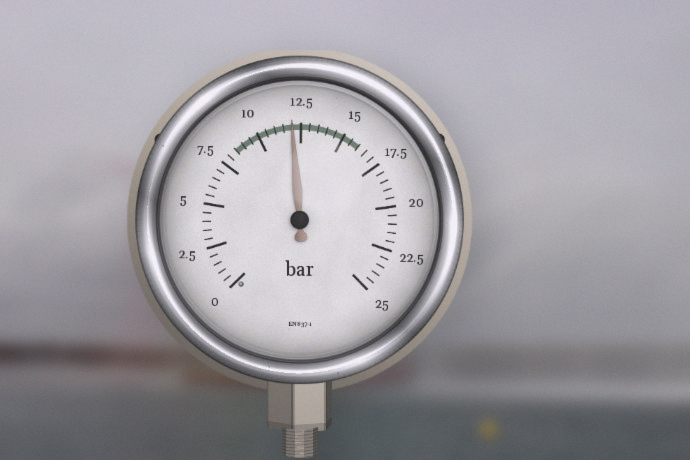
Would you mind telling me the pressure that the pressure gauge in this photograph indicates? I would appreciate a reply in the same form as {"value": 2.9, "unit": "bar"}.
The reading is {"value": 12, "unit": "bar"}
